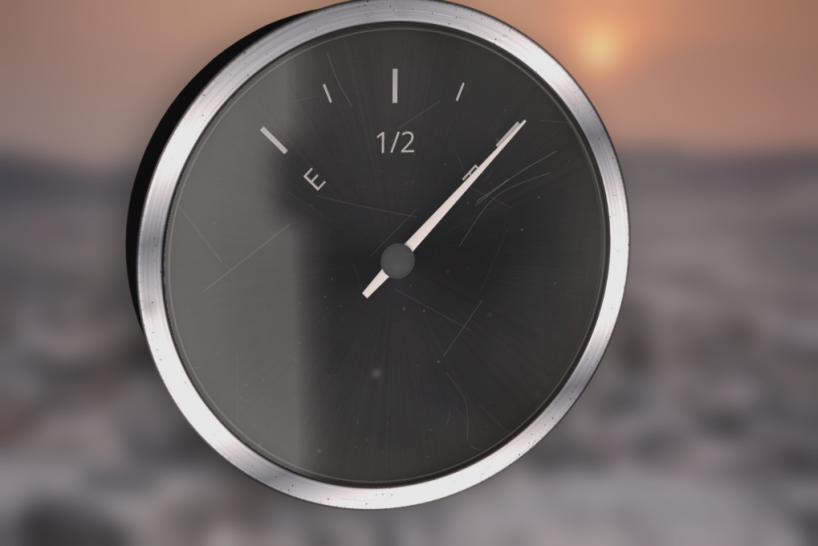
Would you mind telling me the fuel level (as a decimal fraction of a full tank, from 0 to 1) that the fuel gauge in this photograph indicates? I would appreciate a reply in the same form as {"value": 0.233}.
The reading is {"value": 1}
